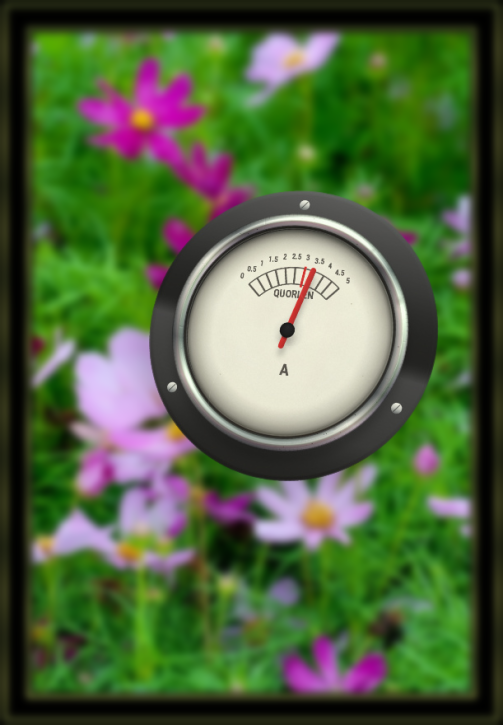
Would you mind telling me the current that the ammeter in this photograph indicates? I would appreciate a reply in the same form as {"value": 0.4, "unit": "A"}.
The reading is {"value": 3.5, "unit": "A"}
